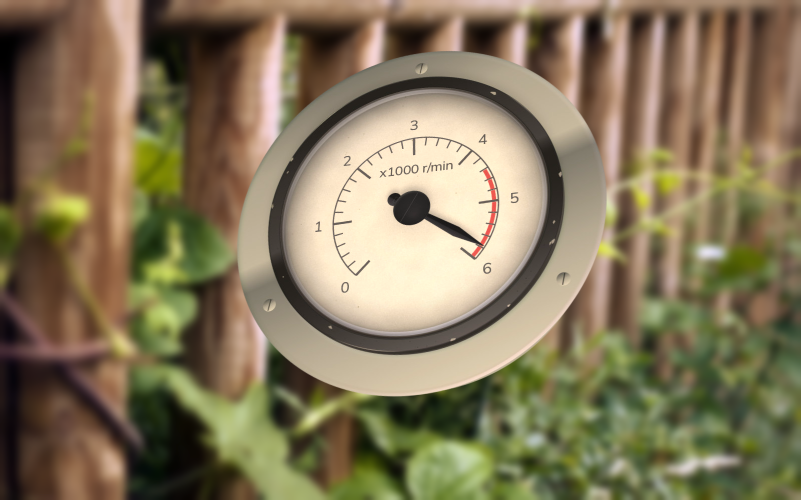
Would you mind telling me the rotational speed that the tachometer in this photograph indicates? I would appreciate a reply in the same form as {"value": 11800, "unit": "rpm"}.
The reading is {"value": 5800, "unit": "rpm"}
